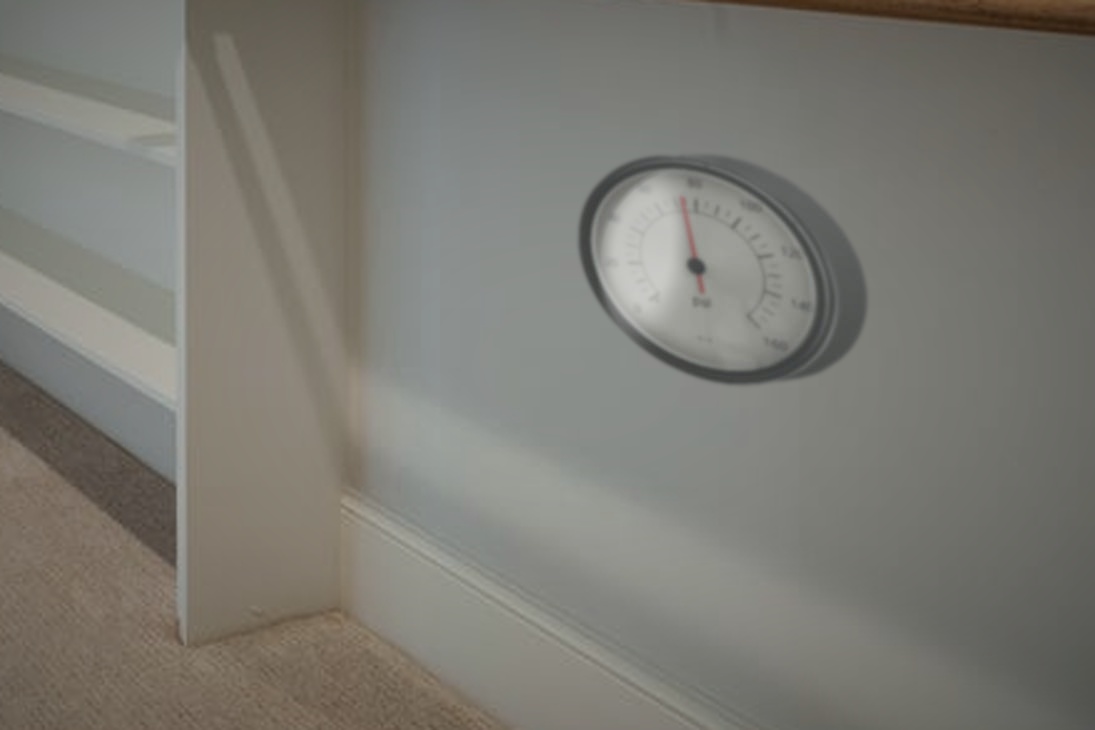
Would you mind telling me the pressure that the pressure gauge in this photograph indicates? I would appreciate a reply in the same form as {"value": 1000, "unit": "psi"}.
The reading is {"value": 75, "unit": "psi"}
